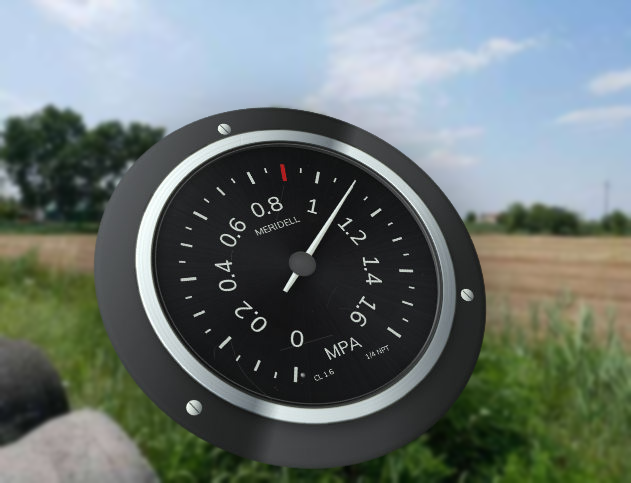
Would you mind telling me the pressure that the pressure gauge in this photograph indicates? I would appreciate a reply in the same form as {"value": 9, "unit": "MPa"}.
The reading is {"value": 1.1, "unit": "MPa"}
